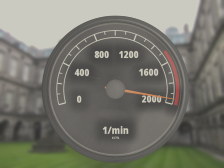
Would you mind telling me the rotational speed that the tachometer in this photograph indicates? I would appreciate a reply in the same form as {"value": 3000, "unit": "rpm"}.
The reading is {"value": 1950, "unit": "rpm"}
